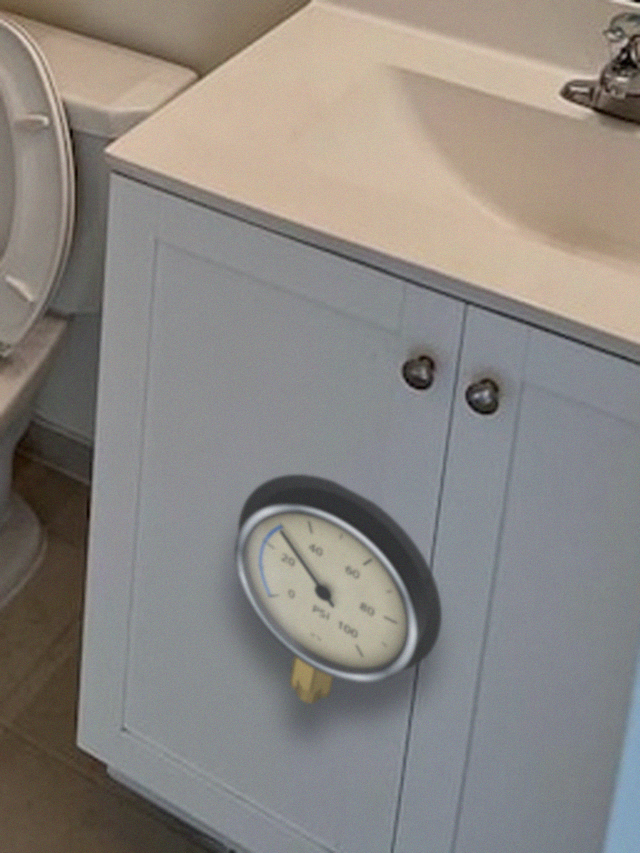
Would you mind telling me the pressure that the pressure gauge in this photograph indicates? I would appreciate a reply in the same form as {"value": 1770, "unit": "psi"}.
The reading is {"value": 30, "unit": "psi"}
